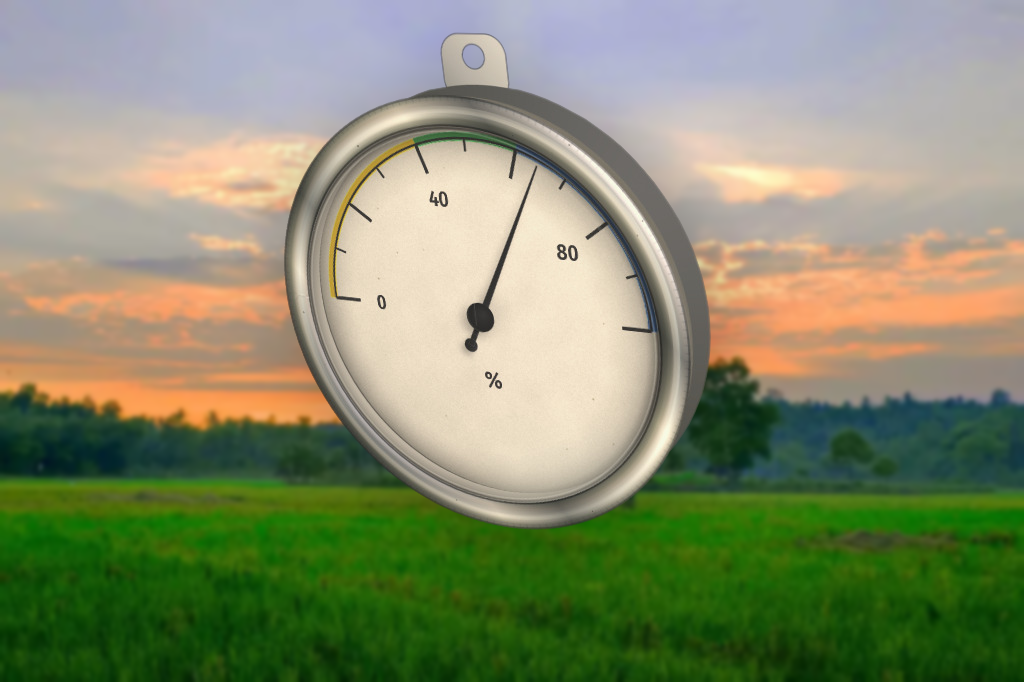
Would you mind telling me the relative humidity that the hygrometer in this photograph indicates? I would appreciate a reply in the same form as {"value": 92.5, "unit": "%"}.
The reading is {"value": 65, "unit": "%"}
